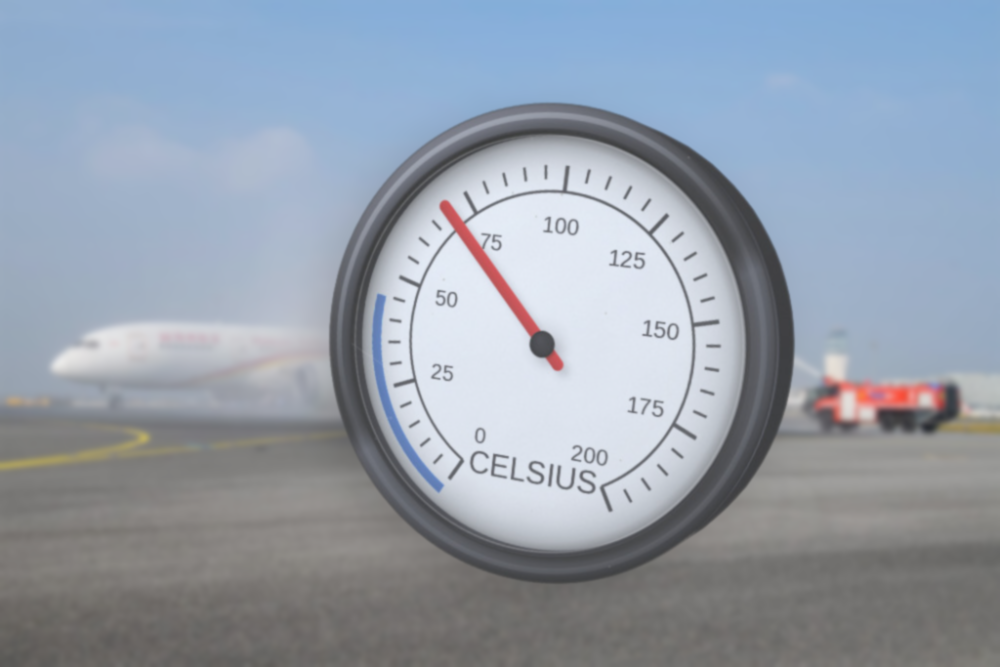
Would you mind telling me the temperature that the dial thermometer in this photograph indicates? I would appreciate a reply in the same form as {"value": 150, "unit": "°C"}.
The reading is {"value": 70, "unit": "°C"}
